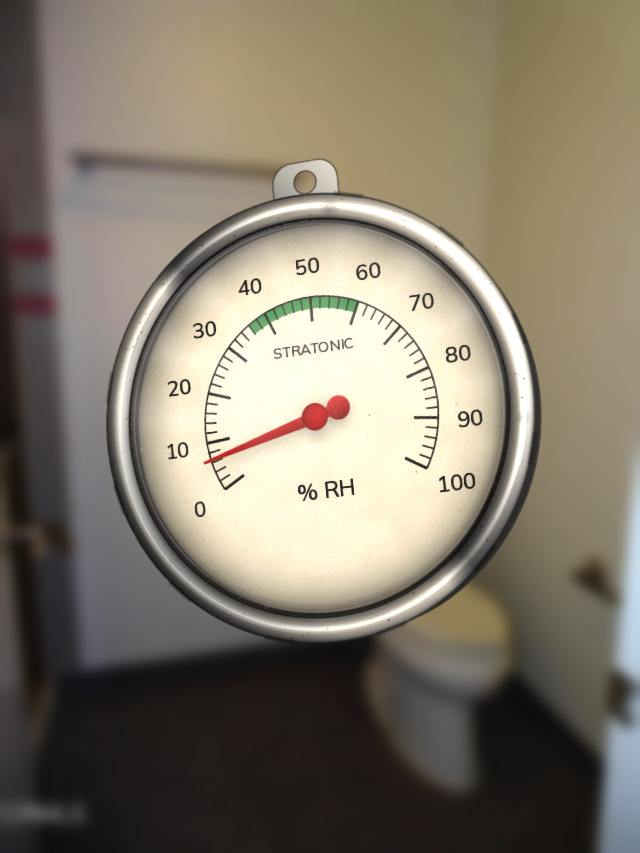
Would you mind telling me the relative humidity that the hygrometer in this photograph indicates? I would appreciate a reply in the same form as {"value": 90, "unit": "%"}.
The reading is {"value": 6, "unit": "%"}
